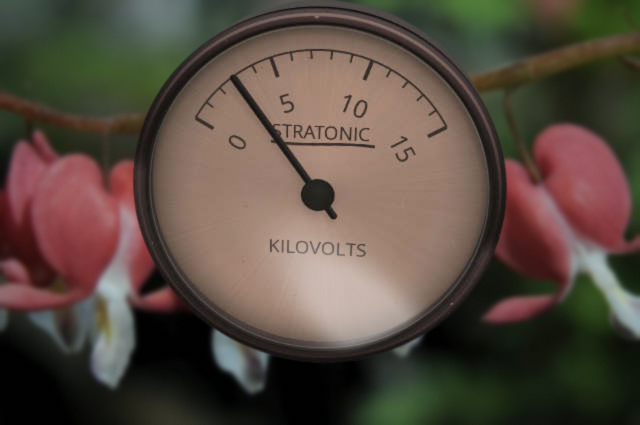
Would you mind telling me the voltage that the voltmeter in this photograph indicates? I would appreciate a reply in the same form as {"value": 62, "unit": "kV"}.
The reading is {"value": 3, "unit": "kV"}
